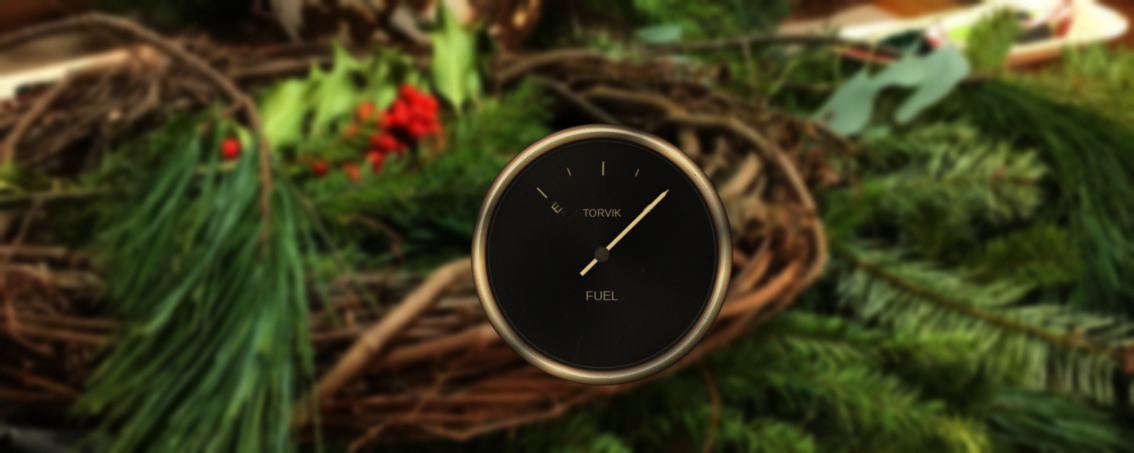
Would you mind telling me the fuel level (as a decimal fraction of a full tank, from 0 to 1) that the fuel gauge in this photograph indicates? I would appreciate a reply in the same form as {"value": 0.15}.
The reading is {"value": 1}
